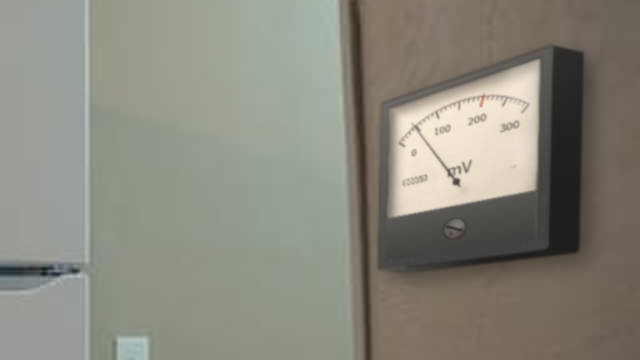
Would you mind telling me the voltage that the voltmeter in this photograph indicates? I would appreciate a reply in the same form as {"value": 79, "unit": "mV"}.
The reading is {"value": 50, "unit": "mV"}
